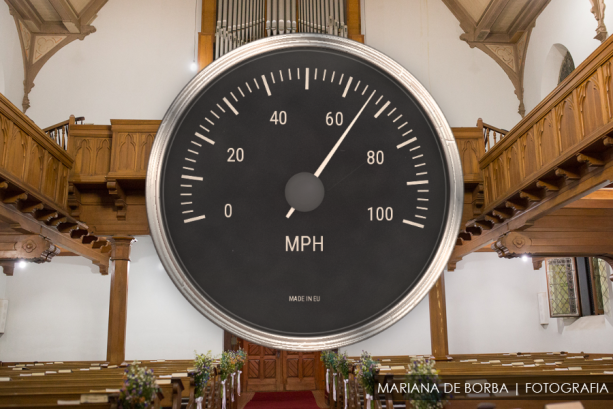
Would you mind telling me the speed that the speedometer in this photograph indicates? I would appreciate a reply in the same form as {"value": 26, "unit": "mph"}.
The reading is {"value": 66, "unit": "mph"}
